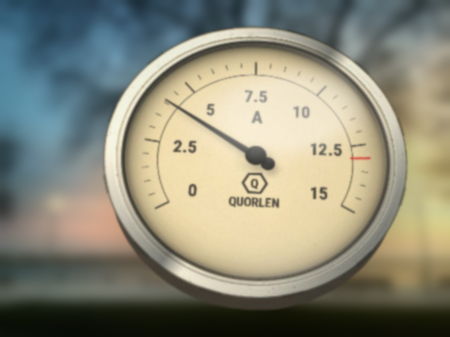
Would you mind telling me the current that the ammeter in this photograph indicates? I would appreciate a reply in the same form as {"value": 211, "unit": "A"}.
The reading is {"value": 4, "unit": "A"}
